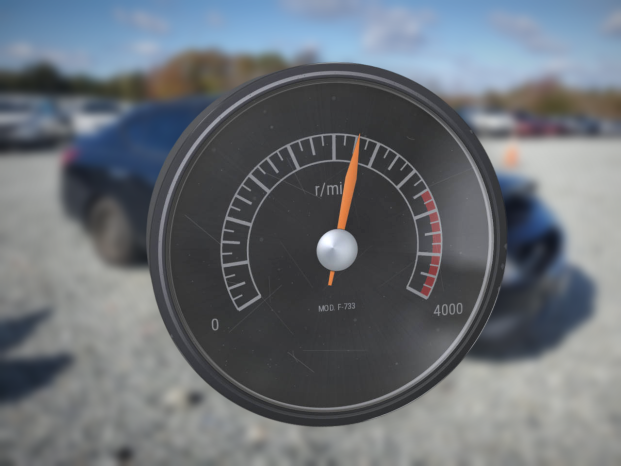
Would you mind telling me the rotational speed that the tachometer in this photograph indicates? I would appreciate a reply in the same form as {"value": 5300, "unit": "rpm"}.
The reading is {"value": 2200, "unit": "rpm"}
